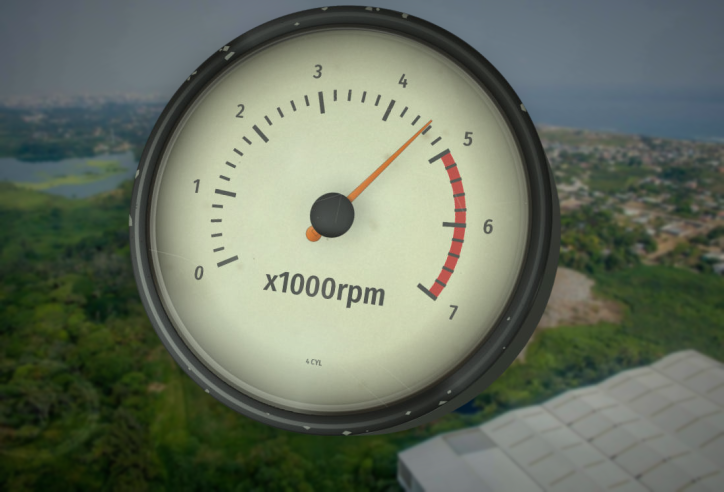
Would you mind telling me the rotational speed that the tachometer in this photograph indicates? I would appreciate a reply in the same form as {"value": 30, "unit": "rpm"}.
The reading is {"value": 4600, "unit": "rpm"}
